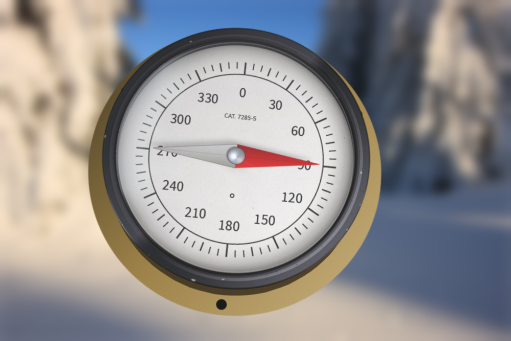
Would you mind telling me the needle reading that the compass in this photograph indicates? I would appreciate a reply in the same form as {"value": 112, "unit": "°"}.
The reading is {"value": 90, "unit": "°"}
